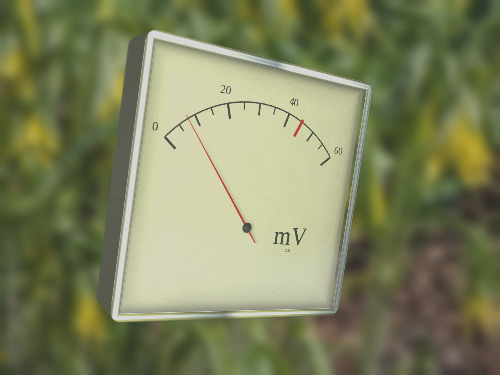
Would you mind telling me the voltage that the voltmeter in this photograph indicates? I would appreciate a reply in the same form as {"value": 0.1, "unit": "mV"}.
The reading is {"value": 7.5, "unit": "mV"}
